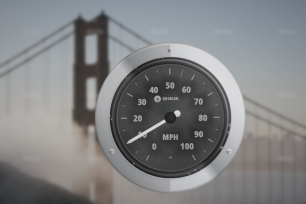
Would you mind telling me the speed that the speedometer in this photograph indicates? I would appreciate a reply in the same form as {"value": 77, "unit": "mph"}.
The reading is {"value": 10, "unit": "mph"}
